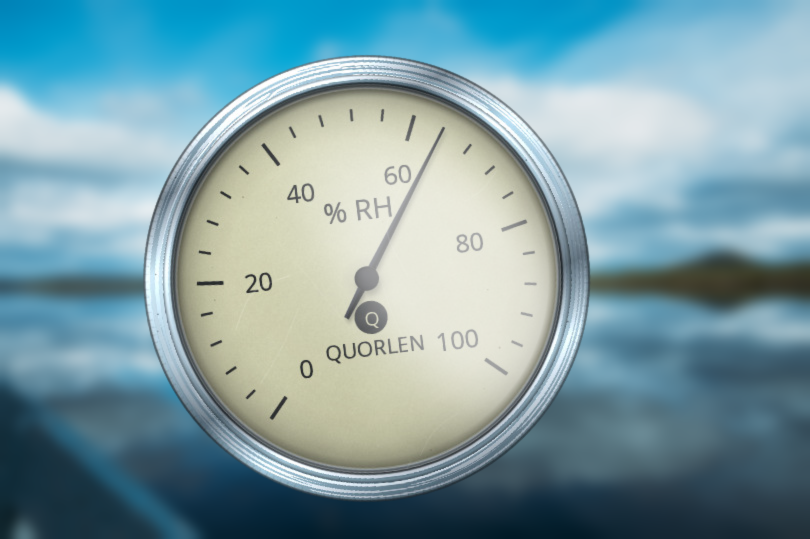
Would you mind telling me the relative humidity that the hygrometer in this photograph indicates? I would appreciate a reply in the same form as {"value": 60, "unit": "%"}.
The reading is {"value": 64, "unit": "%"}
